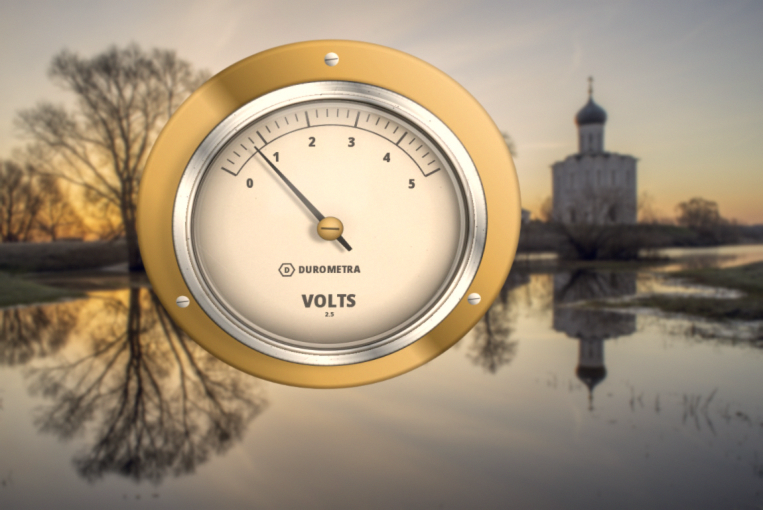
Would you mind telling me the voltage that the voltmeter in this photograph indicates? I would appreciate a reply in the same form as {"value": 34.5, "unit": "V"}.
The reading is {"value": 0.8, "unit": "V"}
